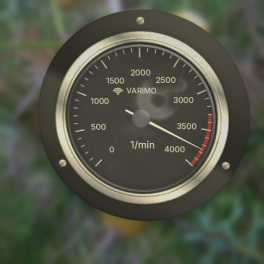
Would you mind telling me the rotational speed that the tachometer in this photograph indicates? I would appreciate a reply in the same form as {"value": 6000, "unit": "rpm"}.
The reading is {"value": 3750, "unit": "rpm"}
